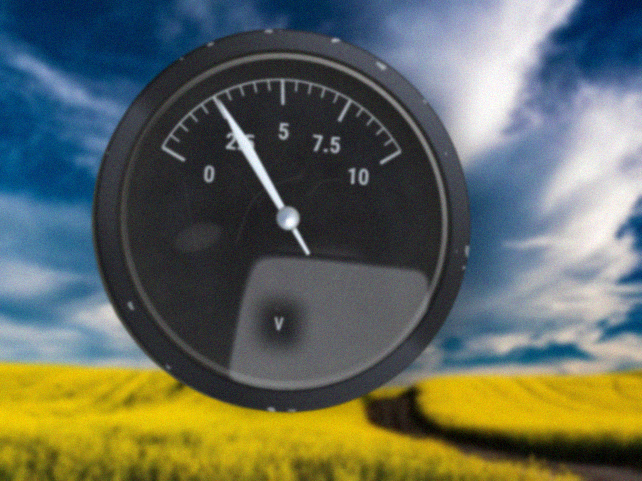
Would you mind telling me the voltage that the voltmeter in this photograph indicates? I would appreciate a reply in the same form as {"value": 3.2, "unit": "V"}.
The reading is {"value": 2.5, "unit": "V"}
